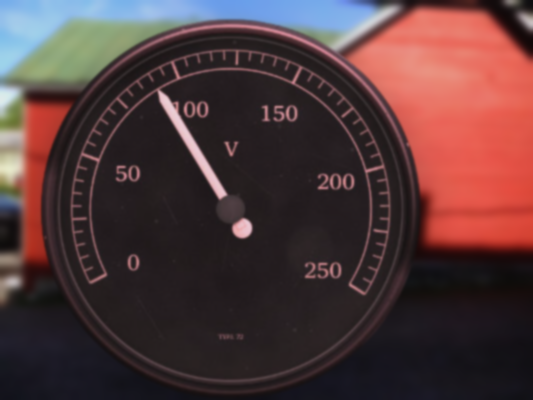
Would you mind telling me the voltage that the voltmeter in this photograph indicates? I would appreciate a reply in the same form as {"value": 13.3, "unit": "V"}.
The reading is {"value": 90, "unit": "V"}
